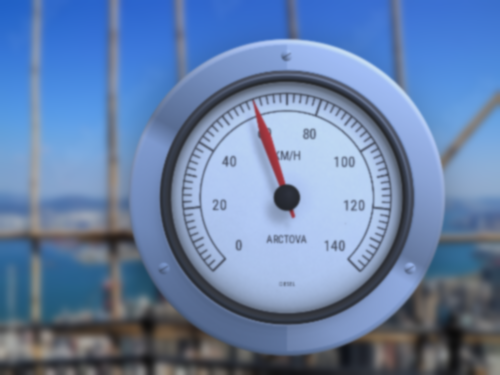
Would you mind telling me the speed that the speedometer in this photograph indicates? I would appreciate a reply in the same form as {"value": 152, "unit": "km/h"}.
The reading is {"value": 60, "unit": "km/h"}
